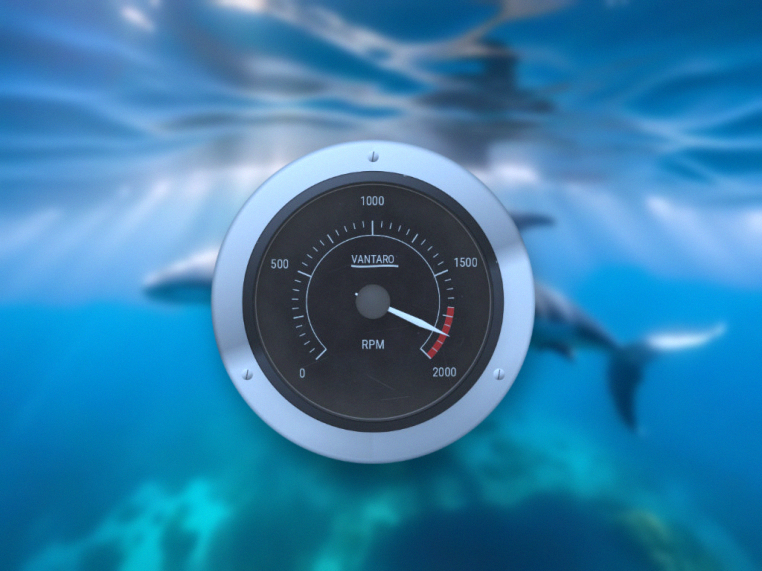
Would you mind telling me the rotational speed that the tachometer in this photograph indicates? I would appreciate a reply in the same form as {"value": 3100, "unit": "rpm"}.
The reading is {"value": 1850, "unit": "rpm"}
